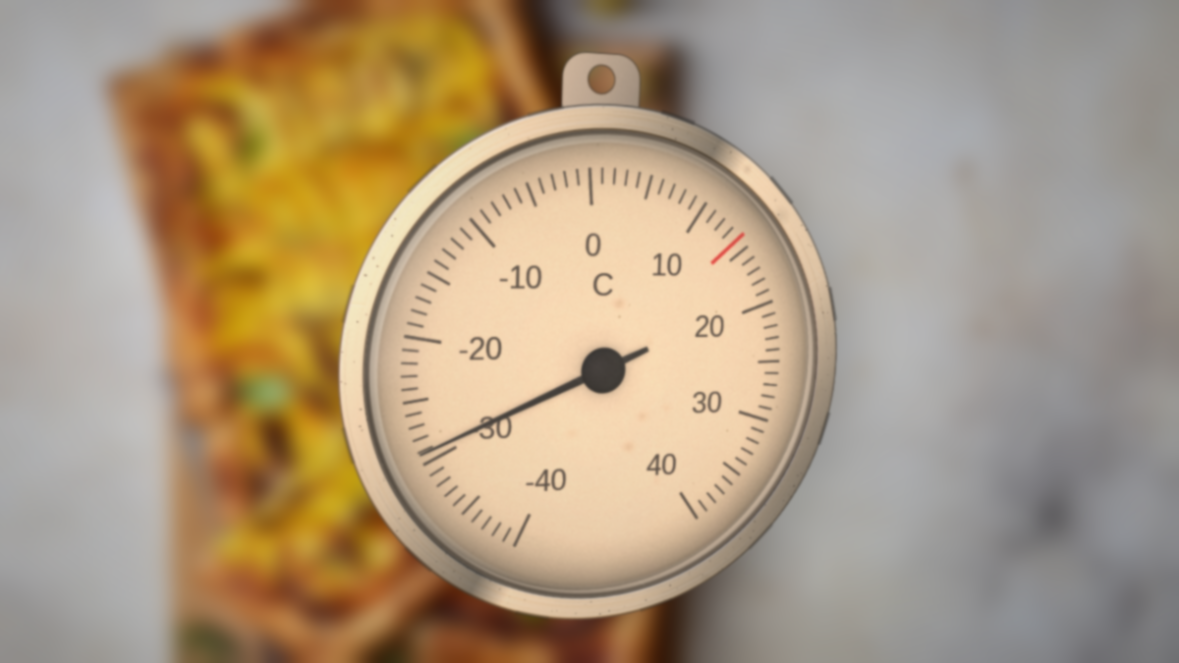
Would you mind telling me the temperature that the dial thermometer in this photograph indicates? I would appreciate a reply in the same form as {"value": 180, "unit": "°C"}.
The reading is {"value": -29, "unit": "°C"}
